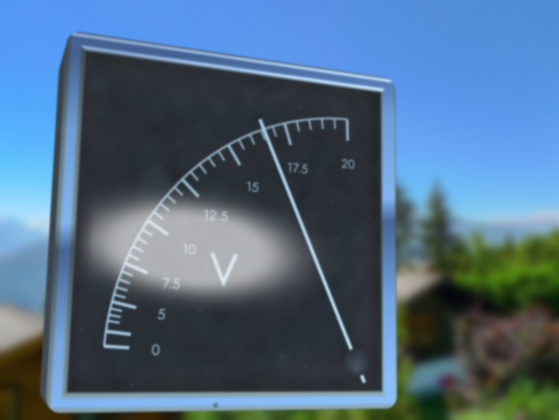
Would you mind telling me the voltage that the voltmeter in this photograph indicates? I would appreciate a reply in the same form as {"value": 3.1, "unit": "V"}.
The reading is {"value": 16.5, "unit": "V"}
